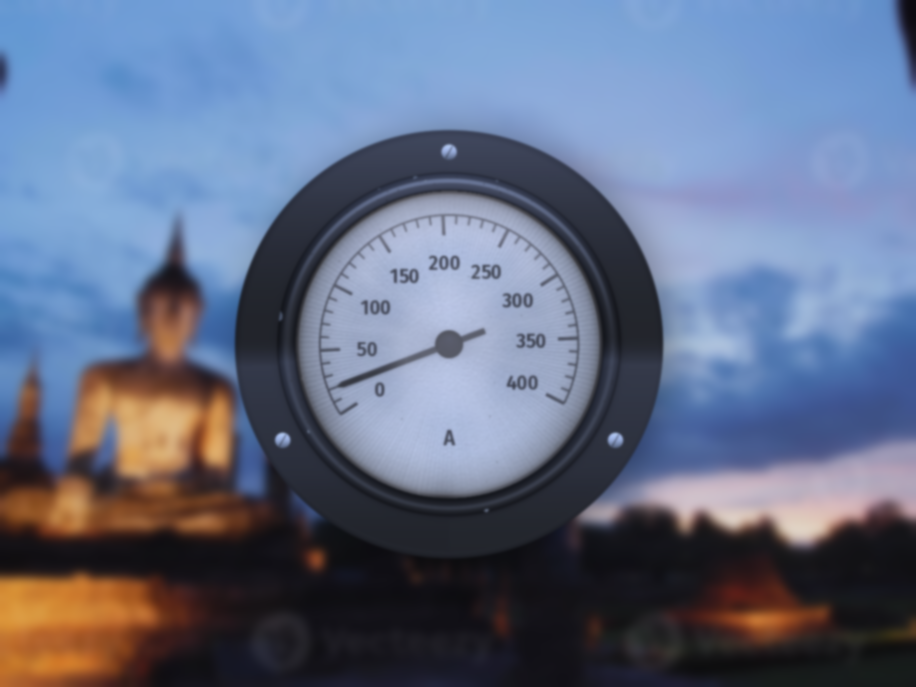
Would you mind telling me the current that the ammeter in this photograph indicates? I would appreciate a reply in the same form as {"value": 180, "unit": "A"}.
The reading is {"value": 20, "unit": "A"}
